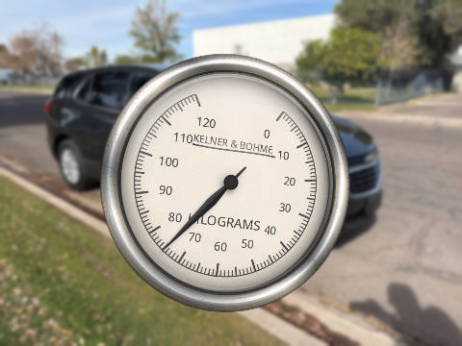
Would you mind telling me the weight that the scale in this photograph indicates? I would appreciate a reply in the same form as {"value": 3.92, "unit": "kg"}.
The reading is {"value": 75, "unit": "kg"}
